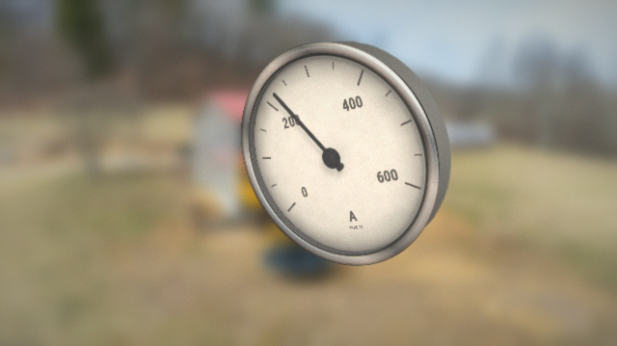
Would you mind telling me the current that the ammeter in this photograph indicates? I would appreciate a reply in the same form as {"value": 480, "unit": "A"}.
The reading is {"value": 225, "unit": "A"}
